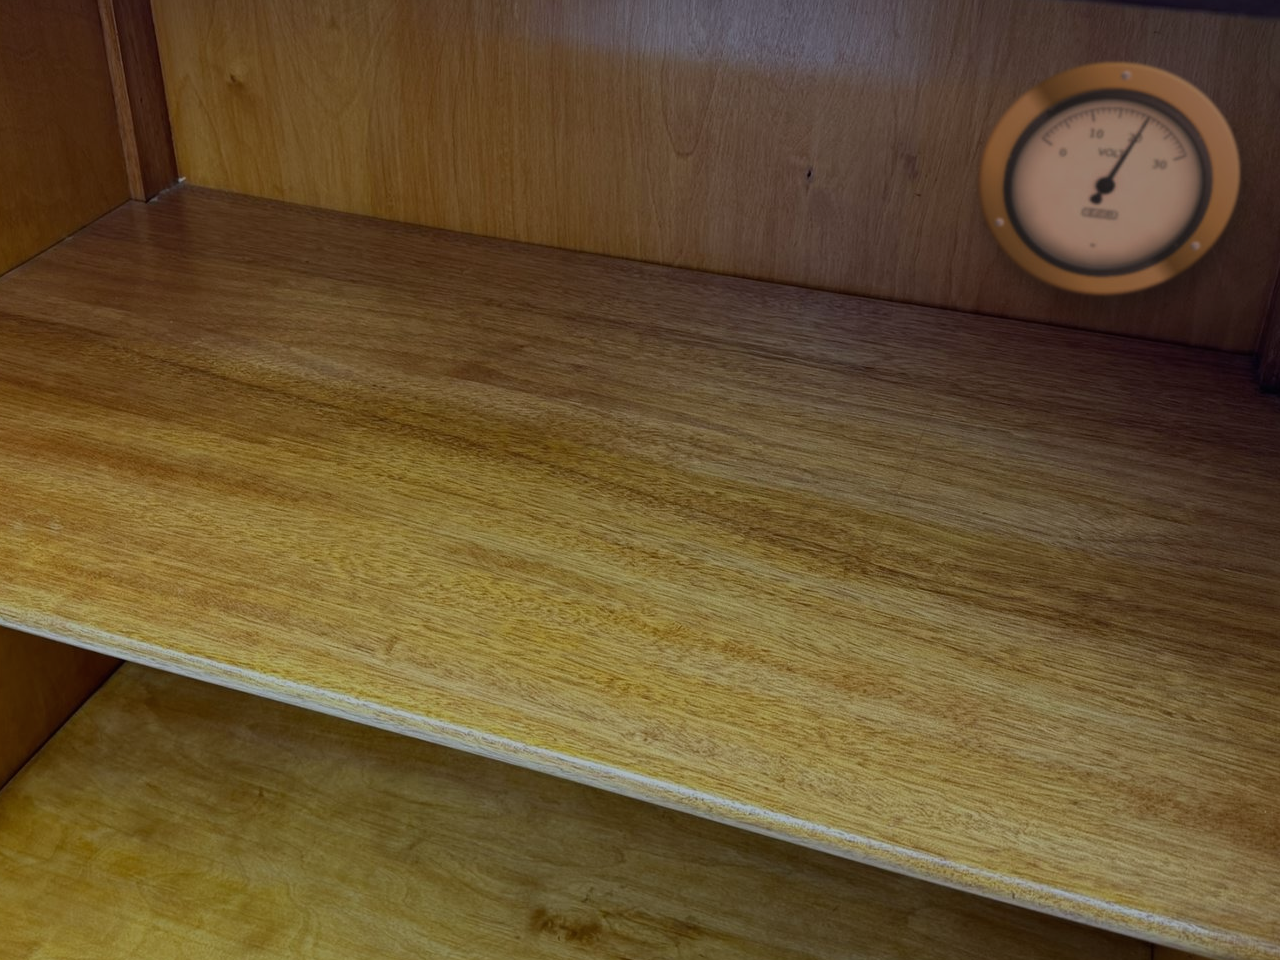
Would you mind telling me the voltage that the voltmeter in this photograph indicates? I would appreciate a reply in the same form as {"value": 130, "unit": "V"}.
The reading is {"value": 20, "unit": "V"}
